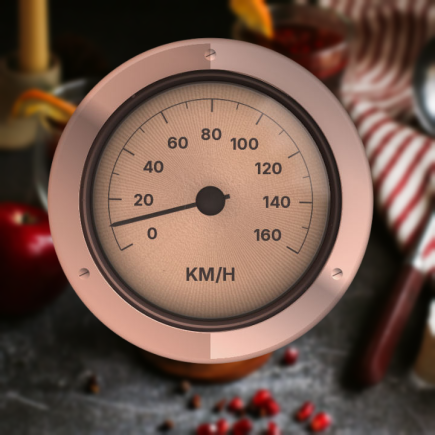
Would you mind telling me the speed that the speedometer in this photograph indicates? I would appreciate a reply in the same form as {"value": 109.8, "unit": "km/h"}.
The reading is {"value": 10, "unit": "km/h"}
